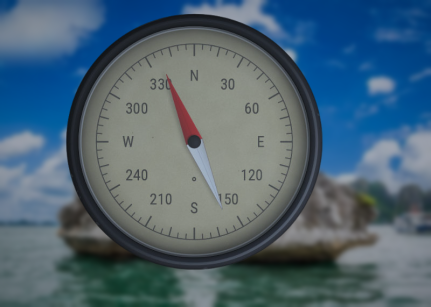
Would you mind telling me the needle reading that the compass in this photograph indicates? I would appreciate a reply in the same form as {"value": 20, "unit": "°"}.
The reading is {"value": 337.5, "unit": "°"}
